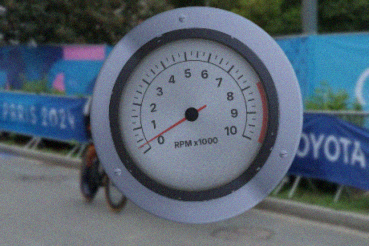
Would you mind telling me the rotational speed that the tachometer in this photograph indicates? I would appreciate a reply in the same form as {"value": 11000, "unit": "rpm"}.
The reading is {"value": 250, "unit": "rpm"}
